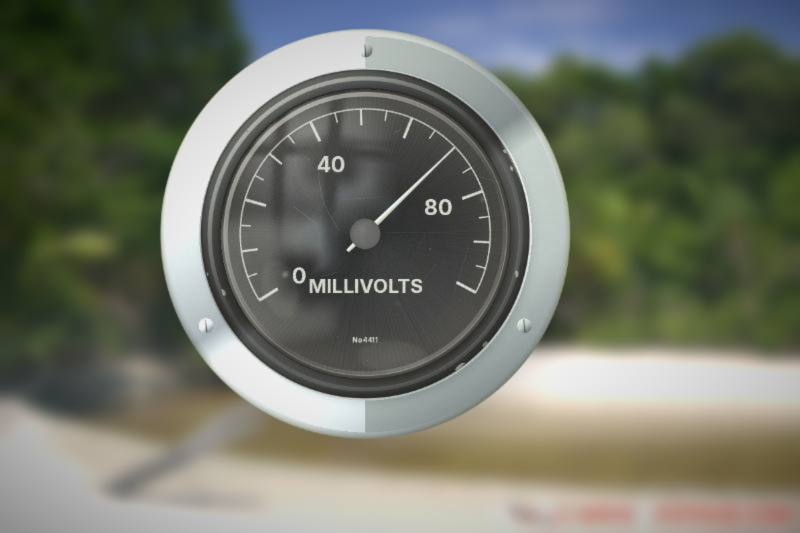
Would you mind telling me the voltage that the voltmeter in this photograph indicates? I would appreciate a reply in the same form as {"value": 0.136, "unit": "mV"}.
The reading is {"value": 70, "unit": "mV"}
